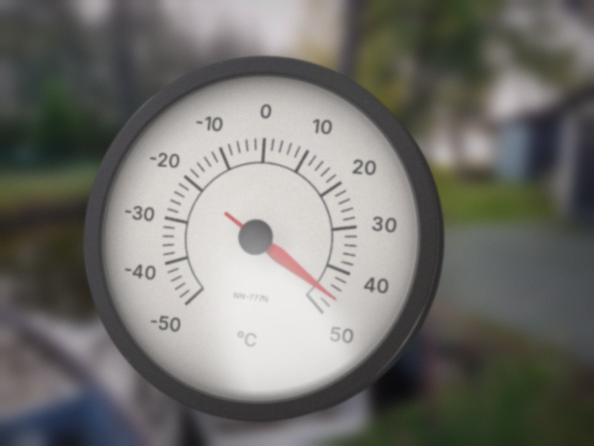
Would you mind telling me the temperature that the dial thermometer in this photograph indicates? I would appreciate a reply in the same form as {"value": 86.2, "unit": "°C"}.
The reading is {"value": 46, "unit": "°C"}
